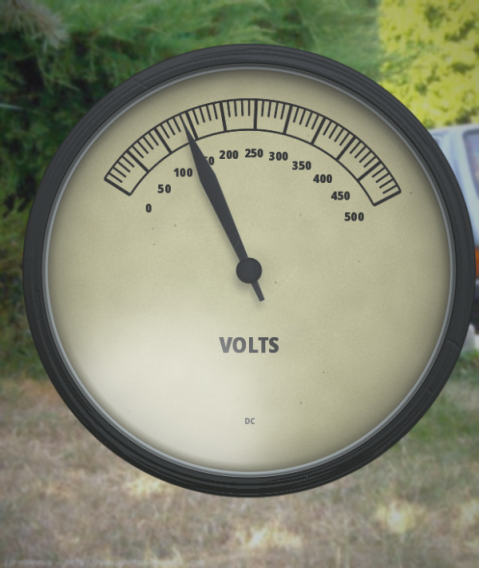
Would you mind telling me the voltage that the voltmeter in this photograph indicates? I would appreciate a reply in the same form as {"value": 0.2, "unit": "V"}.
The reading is {"value": 140, "unit": "V"}
